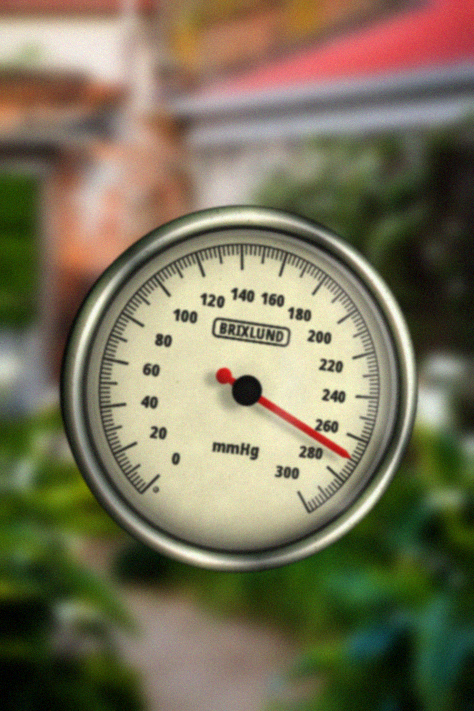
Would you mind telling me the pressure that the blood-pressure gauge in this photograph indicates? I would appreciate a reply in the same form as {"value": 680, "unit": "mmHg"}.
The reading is {"value": 270, "unit": "mmHg"}
